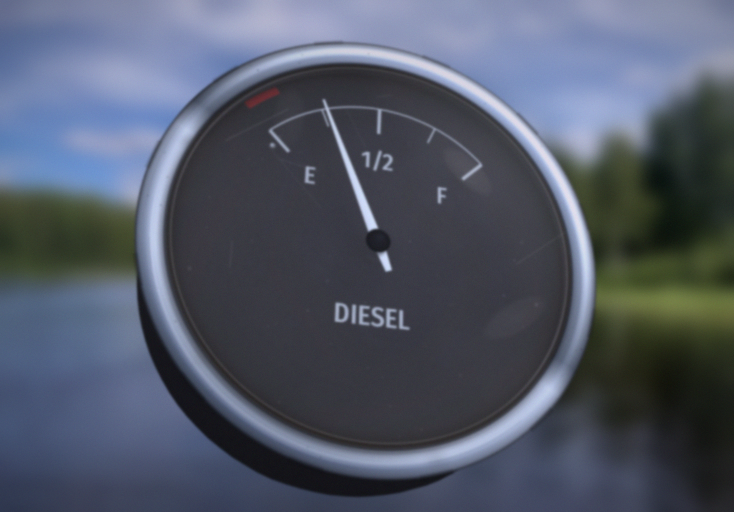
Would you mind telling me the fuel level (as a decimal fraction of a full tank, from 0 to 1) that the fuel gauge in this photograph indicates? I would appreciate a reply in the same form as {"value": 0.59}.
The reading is {"value": 0.25}
